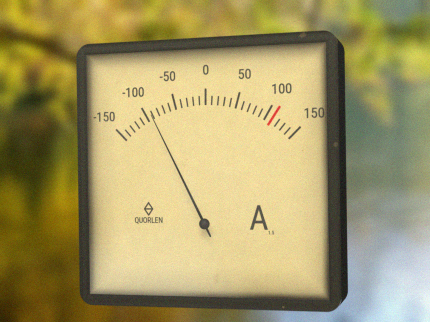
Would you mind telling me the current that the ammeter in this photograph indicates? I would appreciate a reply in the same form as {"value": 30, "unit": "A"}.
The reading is {"value": -90, "unit": "A"}
